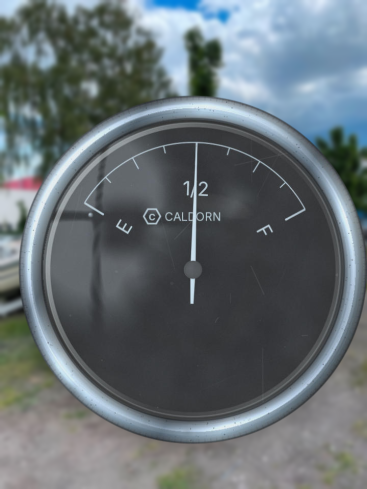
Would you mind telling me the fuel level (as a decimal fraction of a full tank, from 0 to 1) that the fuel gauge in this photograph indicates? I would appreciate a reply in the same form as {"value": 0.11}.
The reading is {"value": 0.5}
